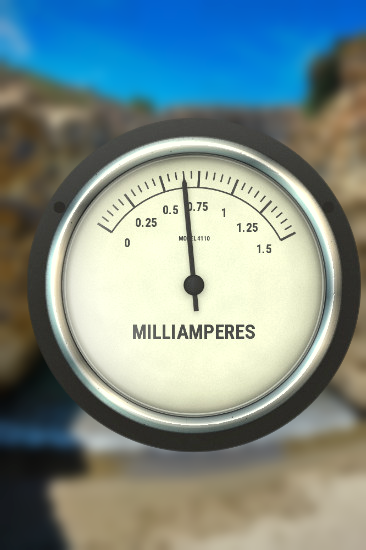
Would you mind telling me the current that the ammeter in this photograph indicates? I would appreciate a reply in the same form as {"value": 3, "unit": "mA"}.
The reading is {"value": 0.65, "unit": "mA"}
